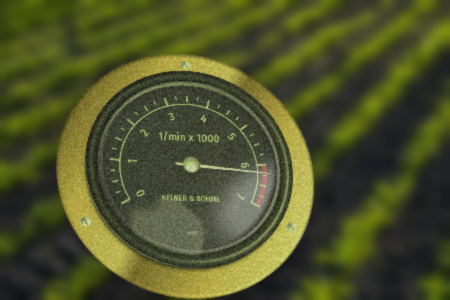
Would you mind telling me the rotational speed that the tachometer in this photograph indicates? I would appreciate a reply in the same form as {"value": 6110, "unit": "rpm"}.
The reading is {"value": 6250, "unit": "rpm"}
